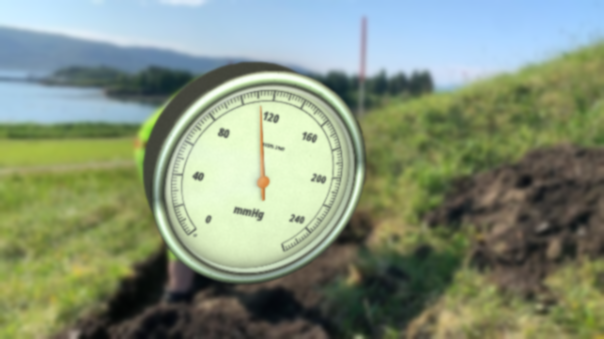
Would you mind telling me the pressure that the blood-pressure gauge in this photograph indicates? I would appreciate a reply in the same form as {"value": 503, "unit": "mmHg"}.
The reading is {"value": 110, "unit": "mmHg"}
